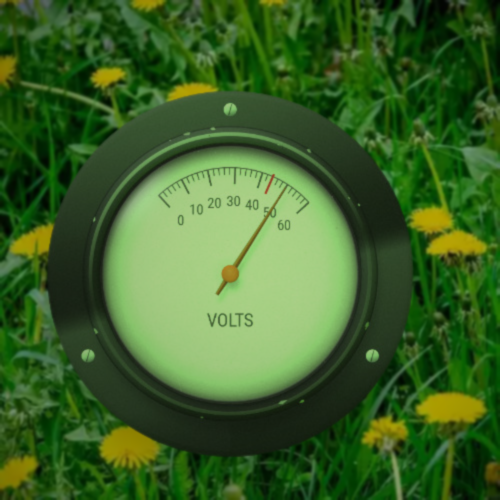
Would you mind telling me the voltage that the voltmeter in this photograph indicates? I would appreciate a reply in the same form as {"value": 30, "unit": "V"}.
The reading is {"value": 50, "unit": "V"}
